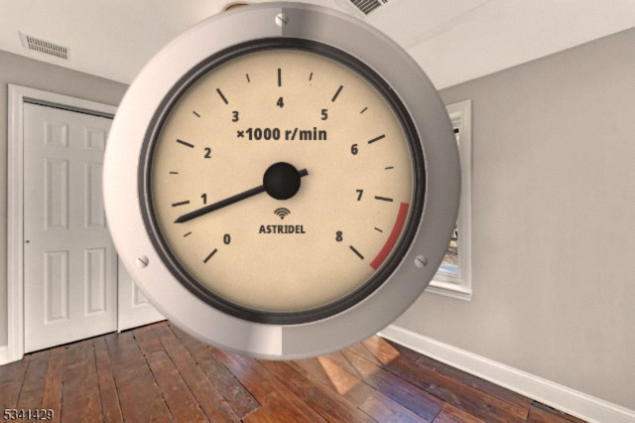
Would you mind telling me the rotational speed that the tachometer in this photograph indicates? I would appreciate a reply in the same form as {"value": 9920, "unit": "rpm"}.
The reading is {"value": 750, "unit": "rpm"}
